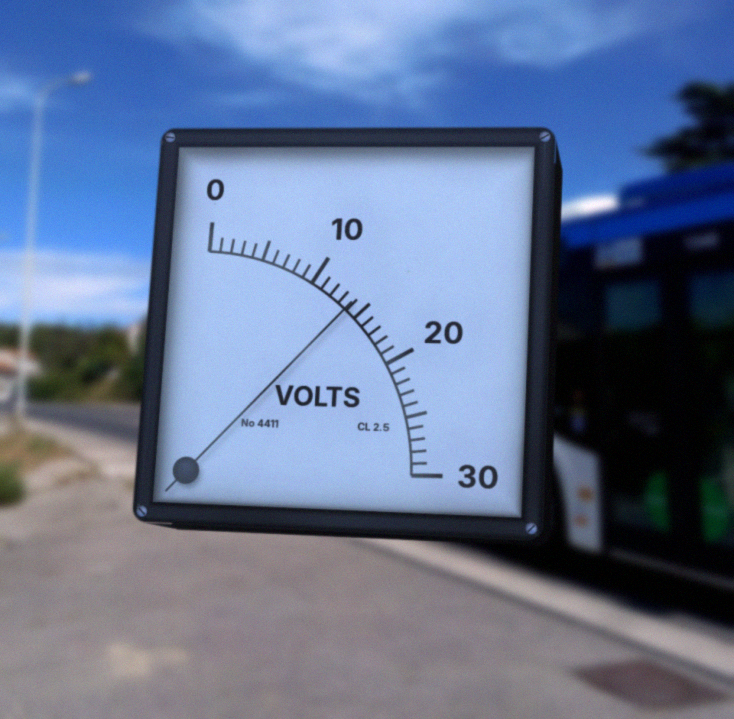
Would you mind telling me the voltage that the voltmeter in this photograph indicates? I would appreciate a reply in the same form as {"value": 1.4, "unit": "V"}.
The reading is {"value": 14, "unit": "V"}
